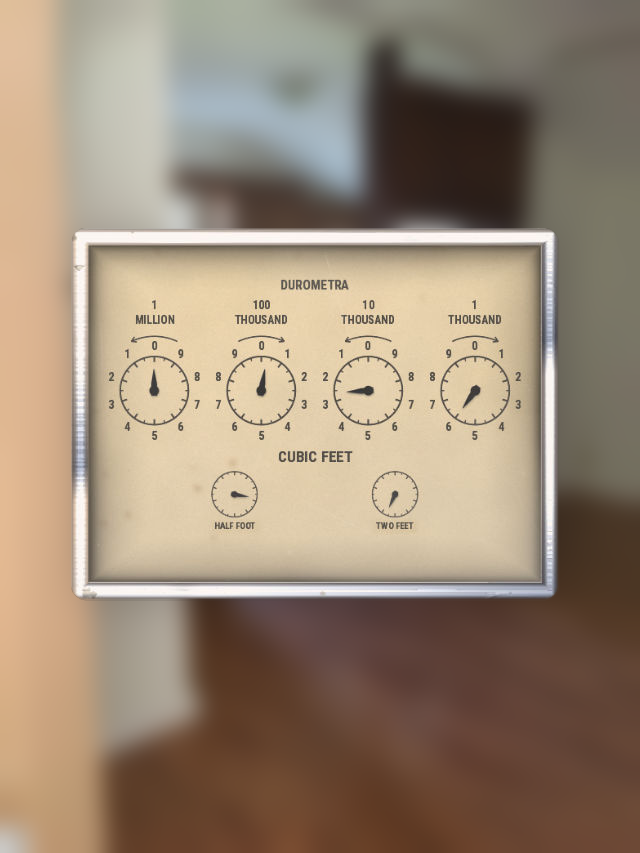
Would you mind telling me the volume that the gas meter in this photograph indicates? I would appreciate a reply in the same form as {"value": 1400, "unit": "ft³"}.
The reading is {"value": 2600, "unit": "ft³"}
